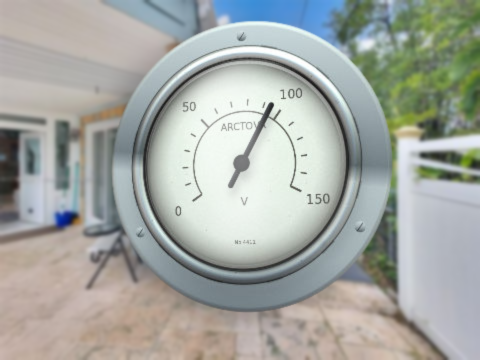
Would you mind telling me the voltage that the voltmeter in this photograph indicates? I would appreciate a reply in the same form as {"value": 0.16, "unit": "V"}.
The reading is {"value": 95, "unit": "V"}
